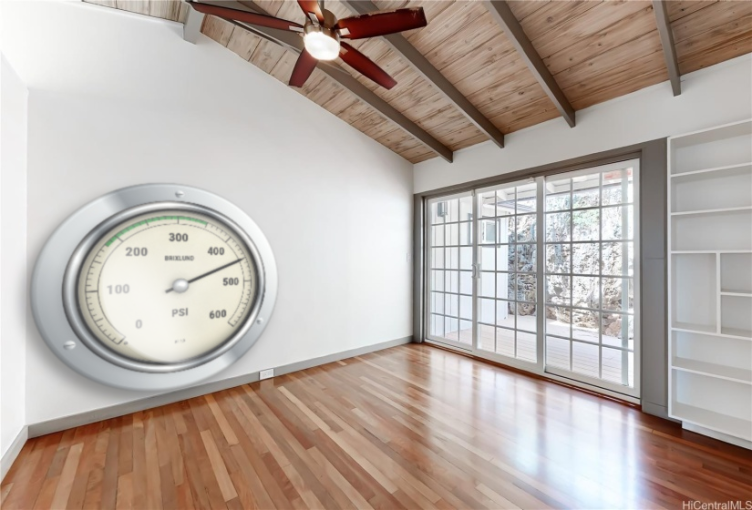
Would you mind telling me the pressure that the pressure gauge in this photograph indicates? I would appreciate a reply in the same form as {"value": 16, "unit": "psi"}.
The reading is {"value": 450, "unit": "psi"}
